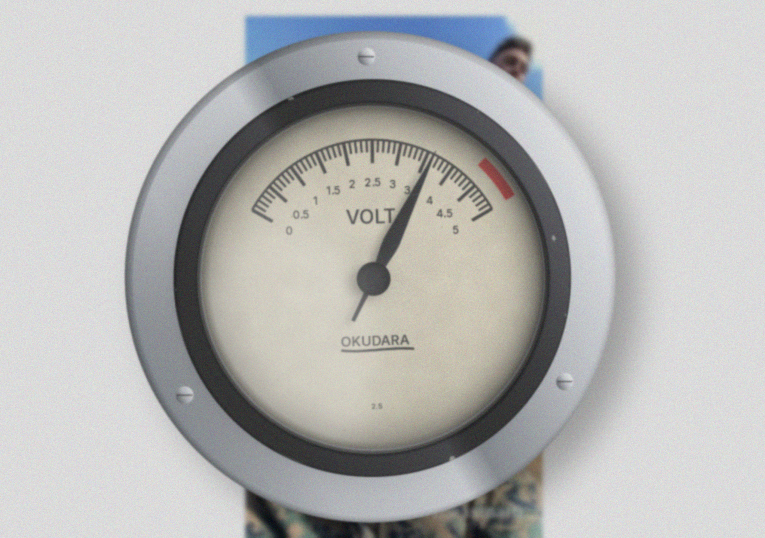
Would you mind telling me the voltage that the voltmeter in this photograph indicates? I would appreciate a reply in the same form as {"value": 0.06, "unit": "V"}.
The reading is {"value": 3.6, "unit": "V"}
